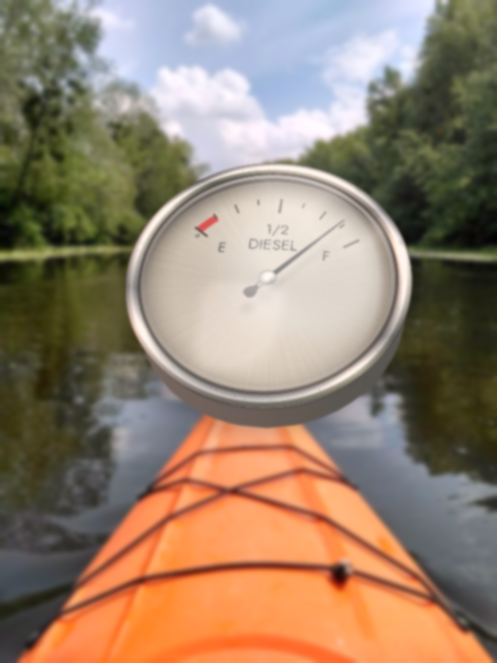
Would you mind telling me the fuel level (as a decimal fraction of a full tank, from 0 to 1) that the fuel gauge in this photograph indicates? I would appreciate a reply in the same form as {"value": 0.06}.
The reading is {"value": 0.875}
